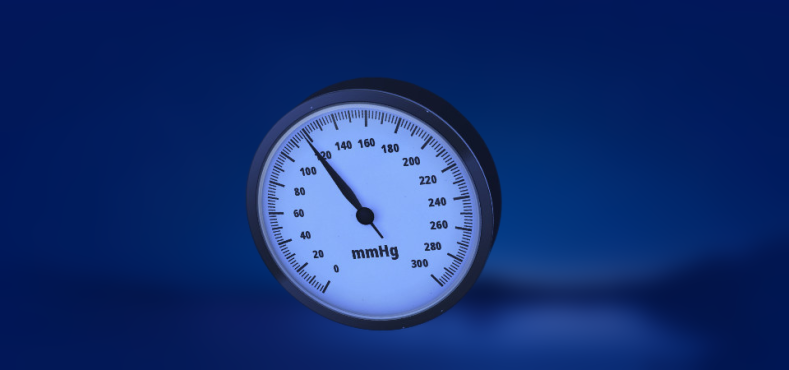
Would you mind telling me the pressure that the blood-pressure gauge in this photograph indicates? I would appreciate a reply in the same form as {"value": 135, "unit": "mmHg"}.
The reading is {"value": 120, "unit": "mmHg"}
